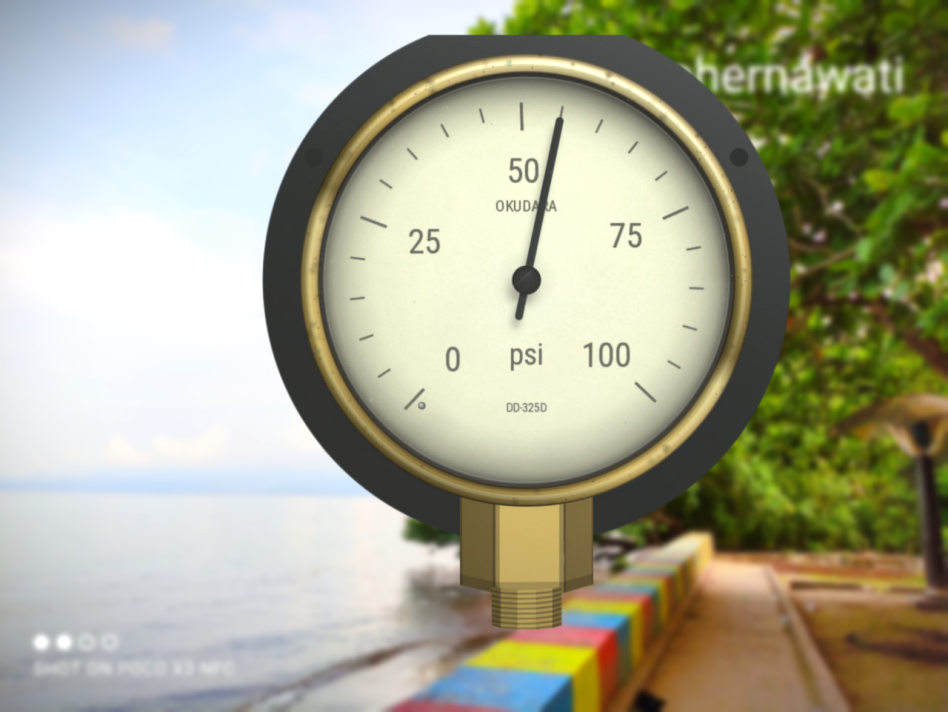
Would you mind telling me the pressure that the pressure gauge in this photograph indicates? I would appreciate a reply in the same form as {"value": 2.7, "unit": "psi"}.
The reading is {"value": 55, "unit": "psi"}
